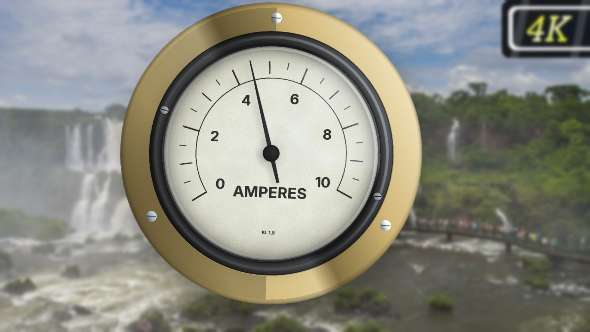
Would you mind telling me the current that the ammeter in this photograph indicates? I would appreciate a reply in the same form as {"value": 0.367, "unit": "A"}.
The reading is {"value": 4.5, "unit": "A"}
